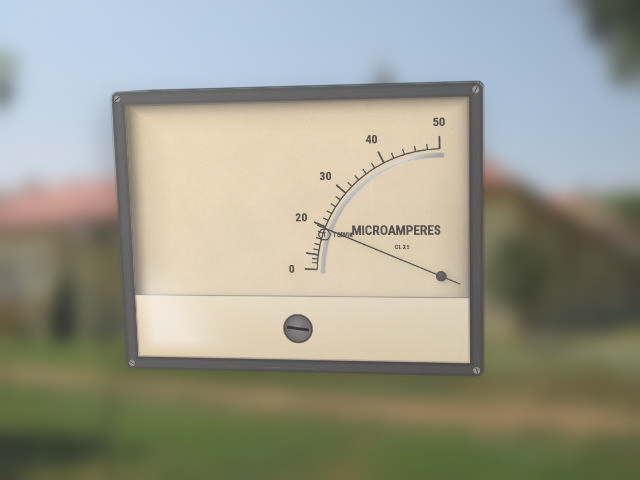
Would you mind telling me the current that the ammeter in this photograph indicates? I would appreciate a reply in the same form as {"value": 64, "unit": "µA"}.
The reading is {"value": 20, "unit": "µA"}
